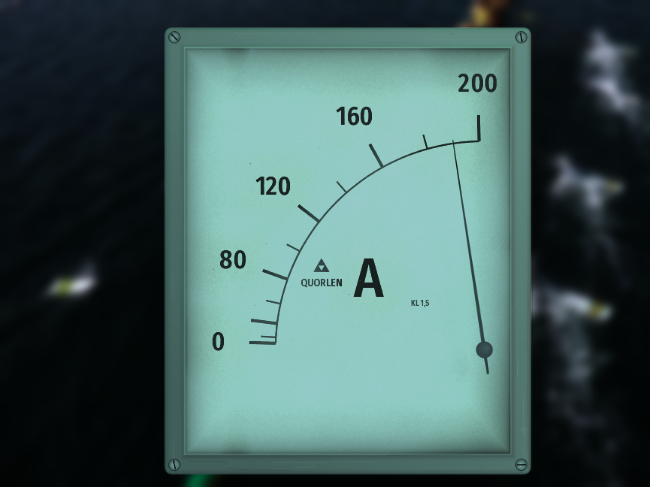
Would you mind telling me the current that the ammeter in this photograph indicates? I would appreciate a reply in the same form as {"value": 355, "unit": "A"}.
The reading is {"value": 190, "unit": "A"}
